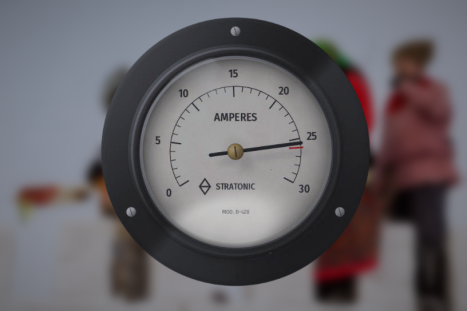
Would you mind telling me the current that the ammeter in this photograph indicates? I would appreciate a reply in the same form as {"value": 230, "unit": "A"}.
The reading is {"value": 25.5, "unit": "A"}
